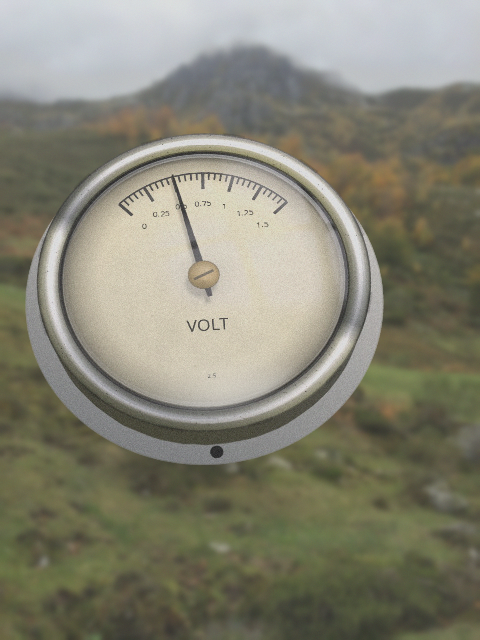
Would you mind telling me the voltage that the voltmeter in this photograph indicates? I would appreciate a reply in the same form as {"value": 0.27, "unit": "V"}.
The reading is {"value": 0.5, "unit": "V"}
